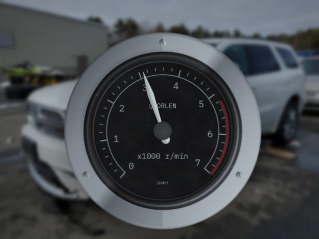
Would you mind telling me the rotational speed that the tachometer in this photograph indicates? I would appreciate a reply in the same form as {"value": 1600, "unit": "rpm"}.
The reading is {"value": 3100, "unit": "rpm"}
